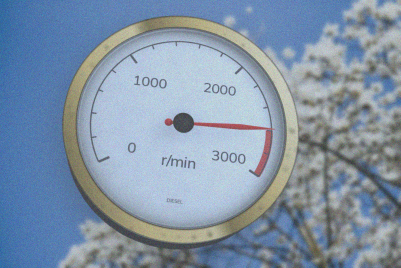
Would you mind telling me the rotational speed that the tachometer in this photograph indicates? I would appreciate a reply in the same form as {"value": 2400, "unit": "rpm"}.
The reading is {"value": 2600, "unit": "rpm"}
